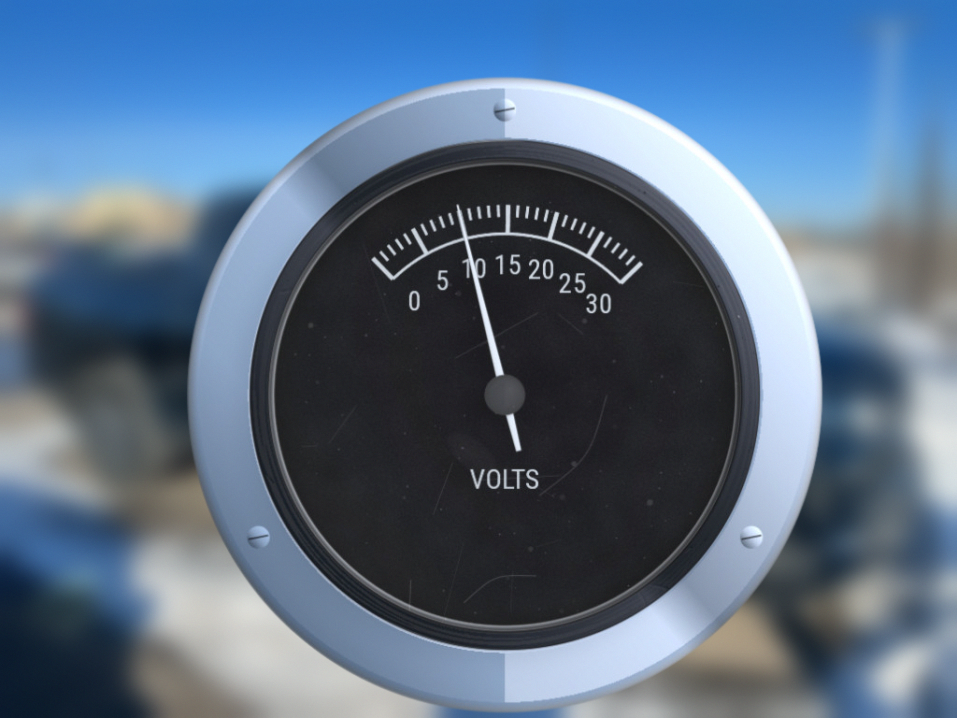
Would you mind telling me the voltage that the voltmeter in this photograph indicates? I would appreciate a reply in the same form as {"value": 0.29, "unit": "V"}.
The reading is {"value": 10, "unit": "V"}
